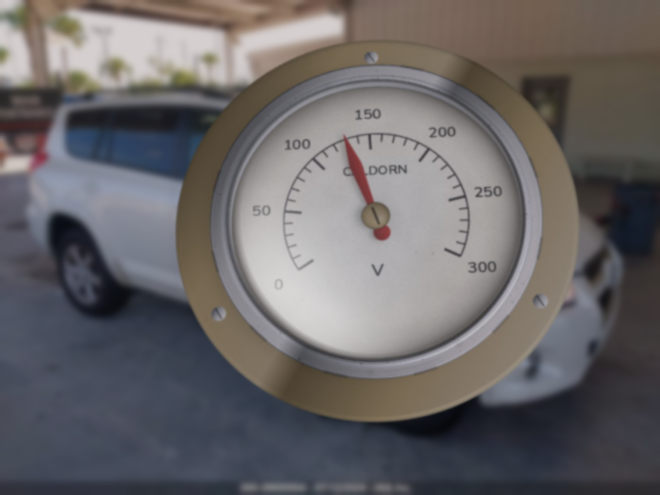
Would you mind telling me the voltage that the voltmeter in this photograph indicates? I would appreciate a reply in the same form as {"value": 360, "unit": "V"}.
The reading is {"value": 130, "unit": "V"}
